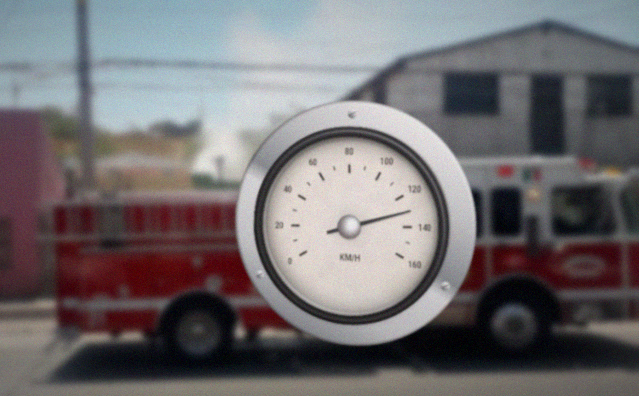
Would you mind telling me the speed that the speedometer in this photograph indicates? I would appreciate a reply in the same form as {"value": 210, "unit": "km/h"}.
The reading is {"value": 130, "unit": "km/h"}
